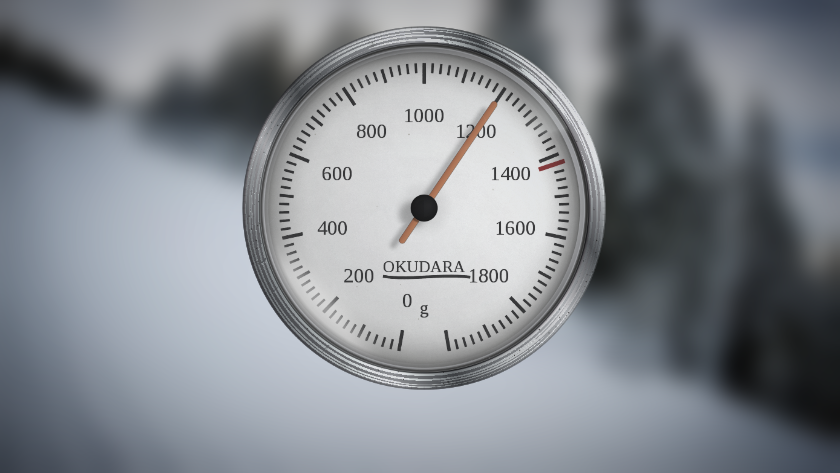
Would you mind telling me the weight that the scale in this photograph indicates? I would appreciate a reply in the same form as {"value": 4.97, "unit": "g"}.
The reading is {"value": 1200, "unit": "g"}
